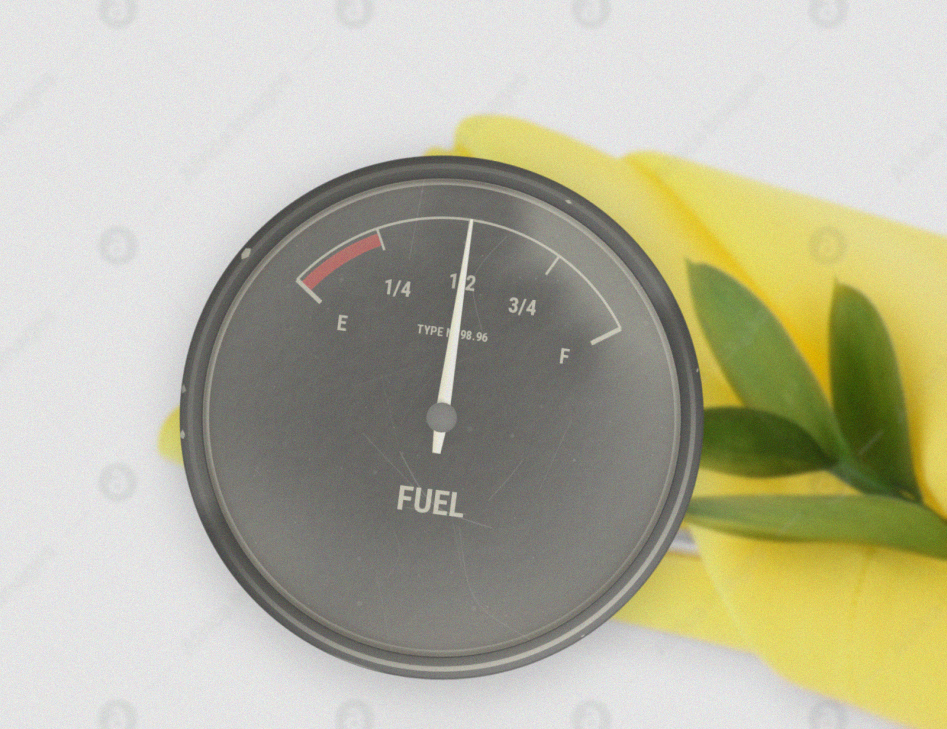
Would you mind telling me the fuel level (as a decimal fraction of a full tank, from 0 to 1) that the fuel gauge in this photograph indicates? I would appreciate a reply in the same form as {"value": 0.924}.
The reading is {"value": 0.5}
